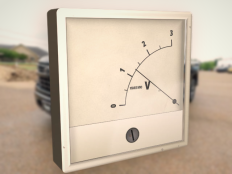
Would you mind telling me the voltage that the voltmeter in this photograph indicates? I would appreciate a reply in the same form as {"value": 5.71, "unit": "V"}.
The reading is {"value": 1.25, "unit": "V"}
